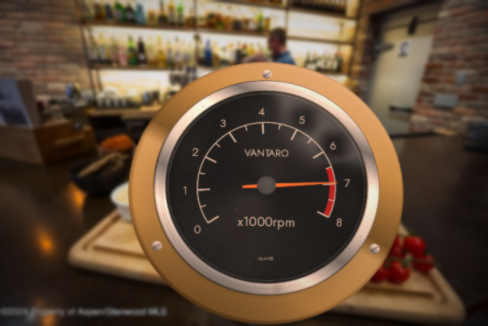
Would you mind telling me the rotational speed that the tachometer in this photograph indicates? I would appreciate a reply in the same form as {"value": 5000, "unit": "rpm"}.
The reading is {"value": 7000, "unit": "rpm"}
